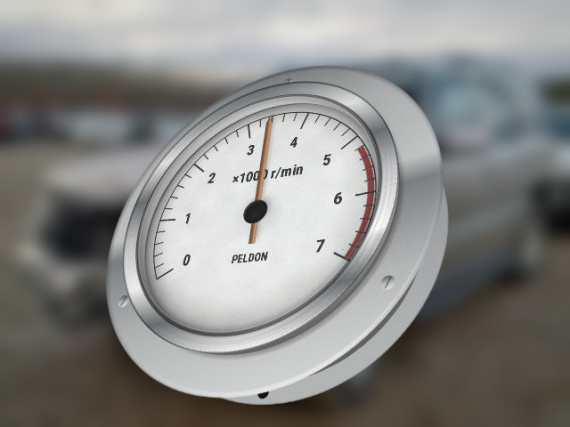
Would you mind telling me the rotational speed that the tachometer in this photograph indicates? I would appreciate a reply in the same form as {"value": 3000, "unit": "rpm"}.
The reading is {"value": 3400, "unit": "rpm"}
